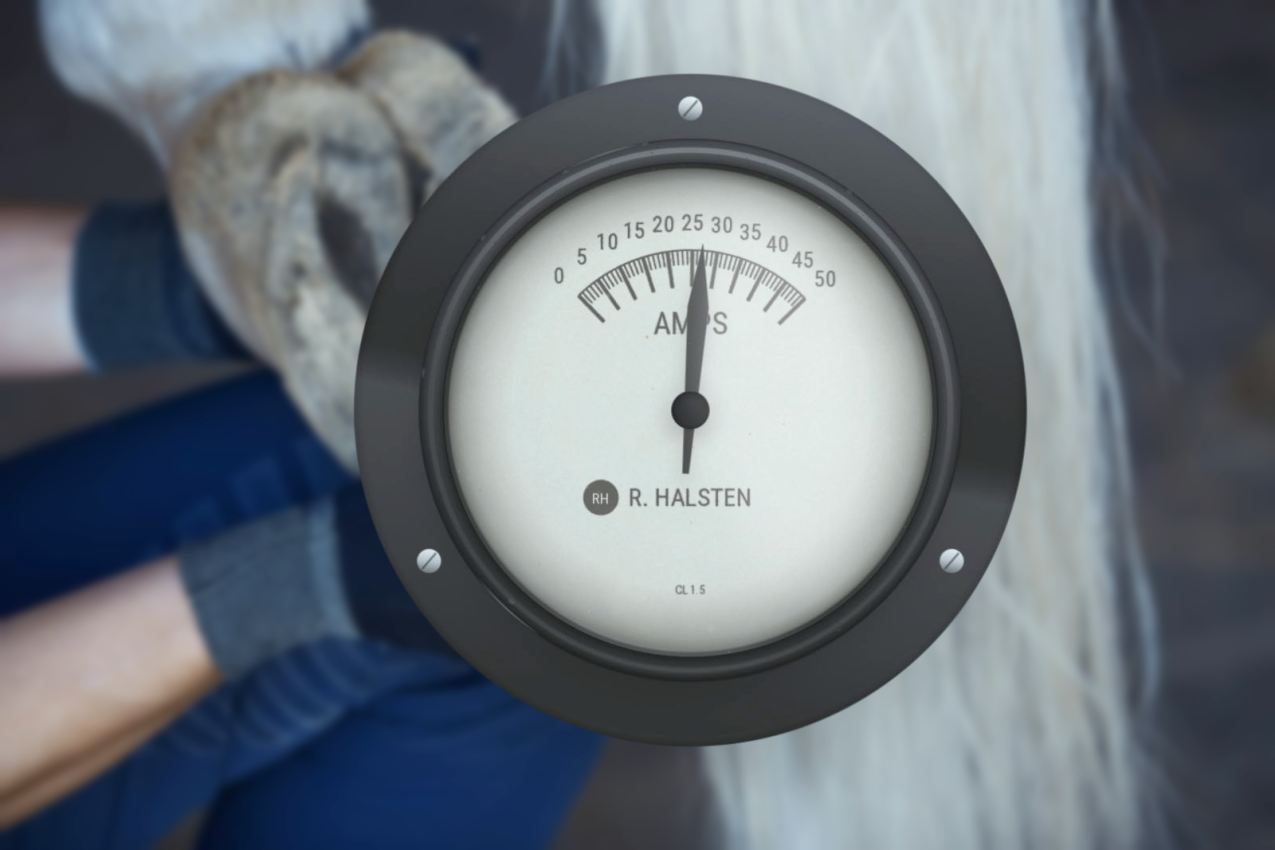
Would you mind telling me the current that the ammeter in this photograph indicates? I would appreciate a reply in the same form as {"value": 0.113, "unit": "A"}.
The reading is {"value": 27, "unit": "A"}
